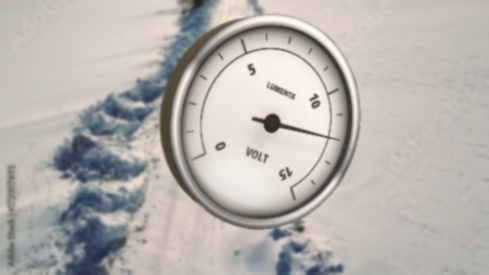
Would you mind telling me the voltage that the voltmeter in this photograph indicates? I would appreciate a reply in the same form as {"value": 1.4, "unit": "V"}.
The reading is {"value": 12, "unit": "V"}
